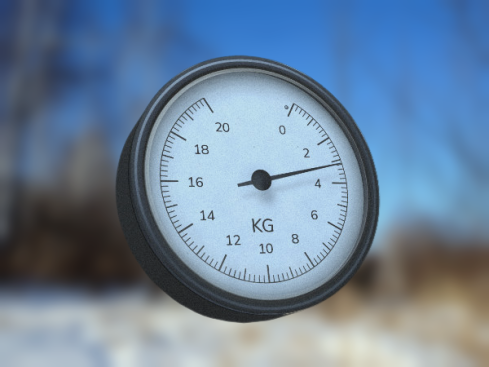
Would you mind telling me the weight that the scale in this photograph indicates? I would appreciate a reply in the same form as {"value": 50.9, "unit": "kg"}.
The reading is {"value": 3.2, "unit": "kg"}
